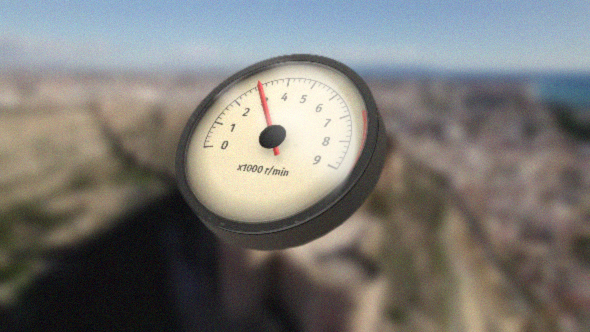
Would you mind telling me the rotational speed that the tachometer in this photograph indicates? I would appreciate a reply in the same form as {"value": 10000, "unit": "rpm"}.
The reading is {"value": 3000, "unit": "rpm"}
